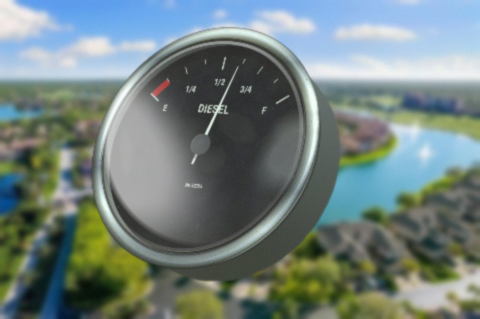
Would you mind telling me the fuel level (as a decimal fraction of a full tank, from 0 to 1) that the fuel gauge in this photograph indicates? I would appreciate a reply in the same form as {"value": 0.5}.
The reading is {"value": 0.625}
